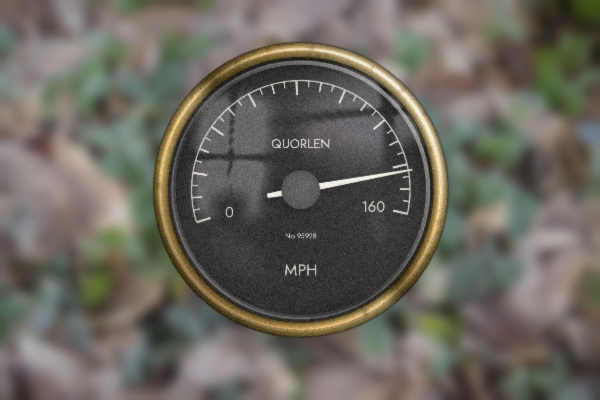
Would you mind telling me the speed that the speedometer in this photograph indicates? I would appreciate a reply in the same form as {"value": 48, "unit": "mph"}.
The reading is {"value": 142.5, "unit": "mph"}
